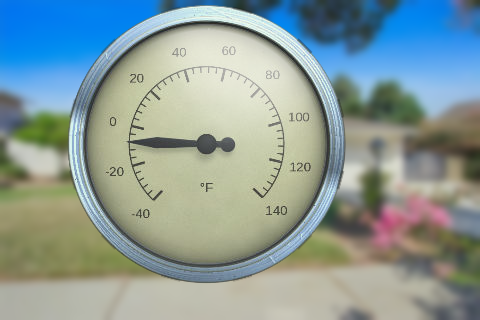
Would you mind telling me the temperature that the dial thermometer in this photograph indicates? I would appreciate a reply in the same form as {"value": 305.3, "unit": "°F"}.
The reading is {"value": -8, "unit": "°F"}
